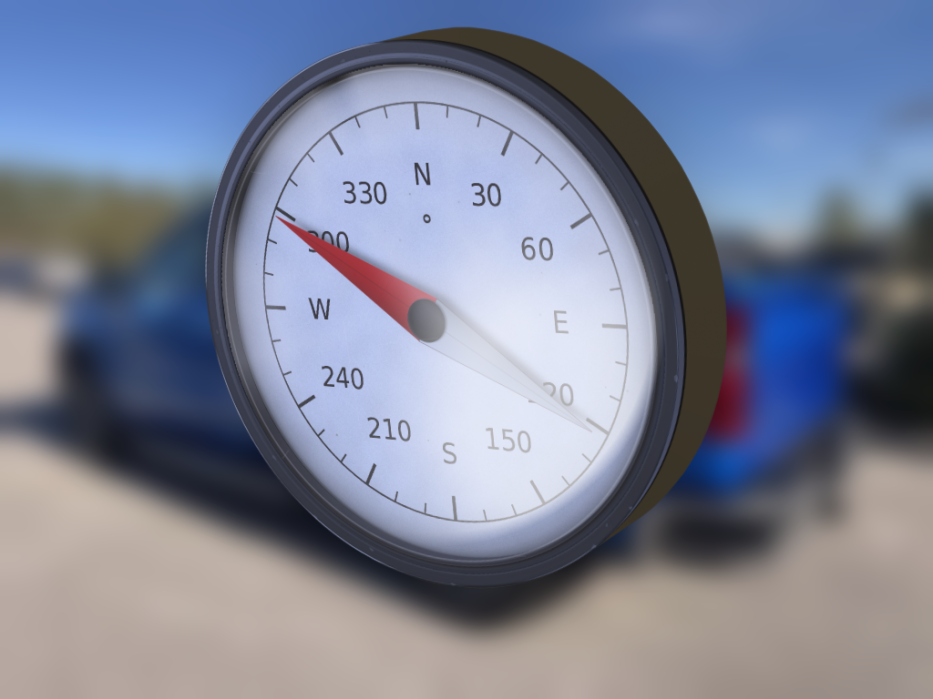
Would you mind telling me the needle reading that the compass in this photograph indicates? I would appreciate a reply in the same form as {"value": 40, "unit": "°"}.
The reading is {"value": 300, "unit": "°"}
